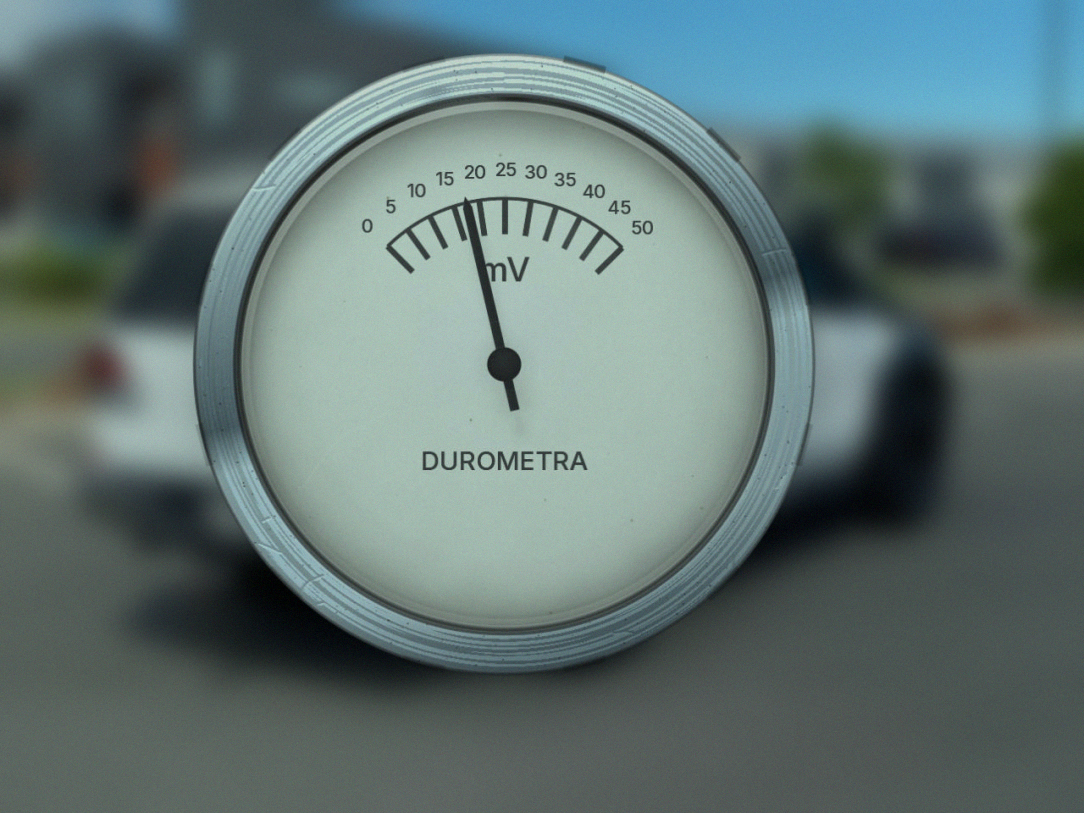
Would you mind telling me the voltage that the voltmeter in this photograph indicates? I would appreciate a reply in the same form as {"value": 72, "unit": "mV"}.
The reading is {"value": 17.5, "unit": "mV"}
